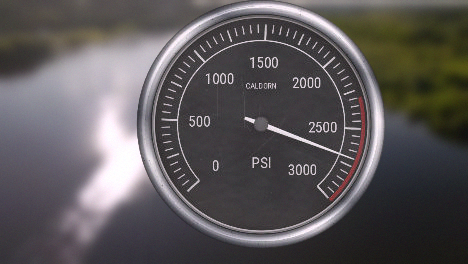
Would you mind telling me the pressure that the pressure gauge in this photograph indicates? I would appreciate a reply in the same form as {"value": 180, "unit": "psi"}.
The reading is {"value": 2700, "unit": "psi"}
